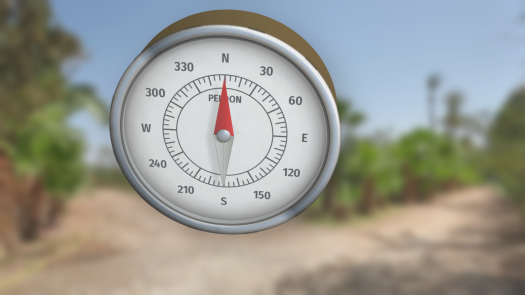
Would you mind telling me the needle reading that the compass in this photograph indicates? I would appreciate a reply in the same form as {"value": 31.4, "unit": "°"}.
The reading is {"value": 0, "unit": "°"}
